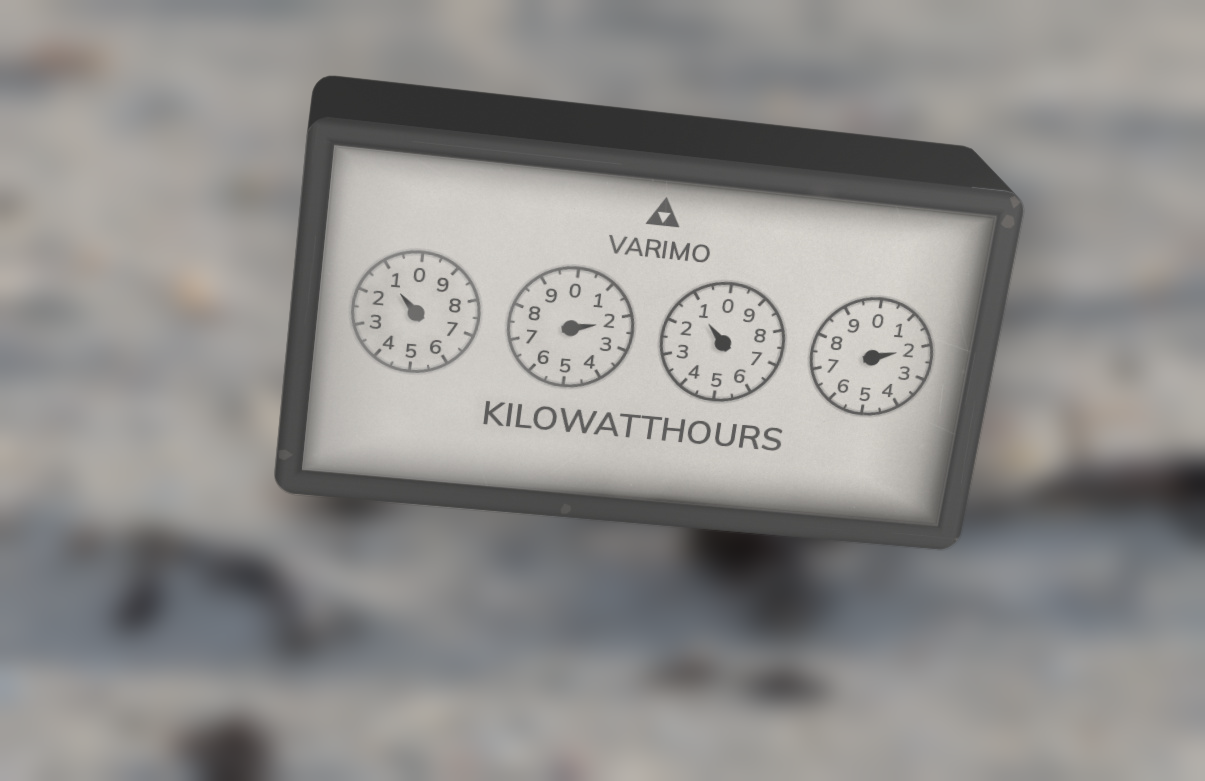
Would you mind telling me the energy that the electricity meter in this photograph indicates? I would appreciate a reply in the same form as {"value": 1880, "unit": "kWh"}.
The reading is {"value": 1212, "unit": "kWh"}
